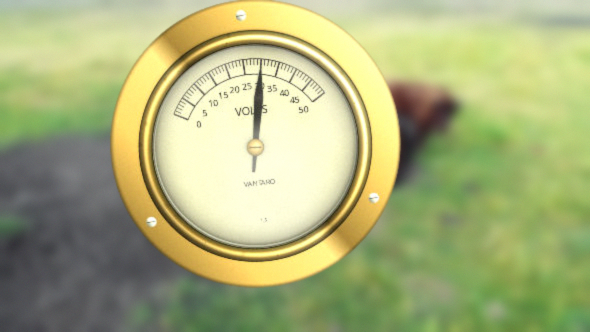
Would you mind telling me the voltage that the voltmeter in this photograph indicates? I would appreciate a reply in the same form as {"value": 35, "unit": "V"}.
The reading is {"value": 30, "unit": "V"}
